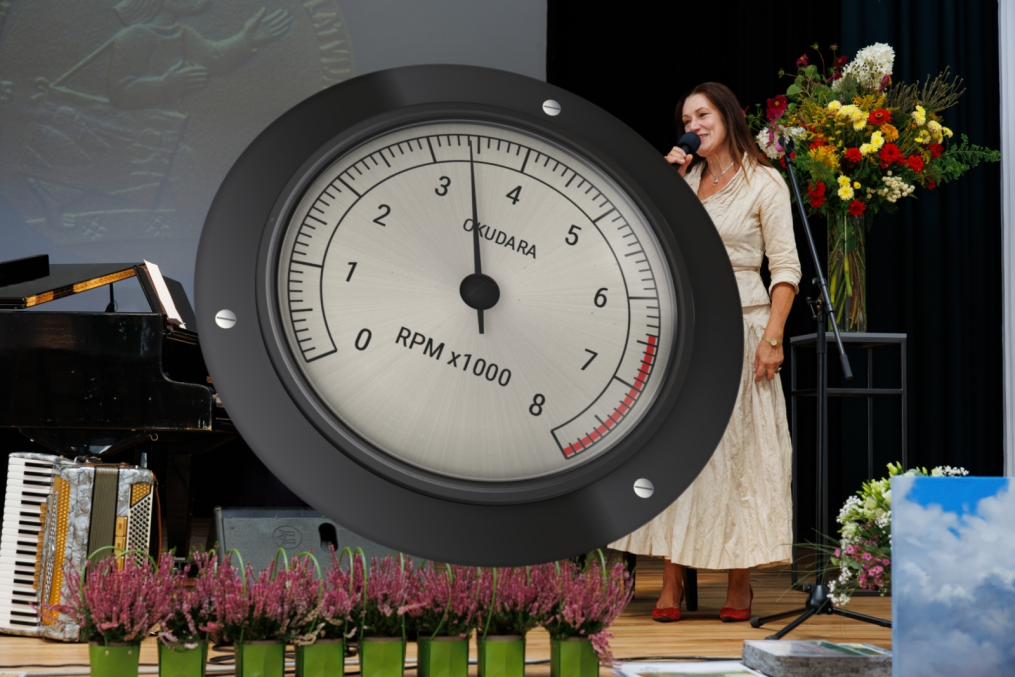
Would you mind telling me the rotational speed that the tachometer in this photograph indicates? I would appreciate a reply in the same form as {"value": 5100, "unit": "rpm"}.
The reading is {"value": 3400, "unit": "rpm"}
